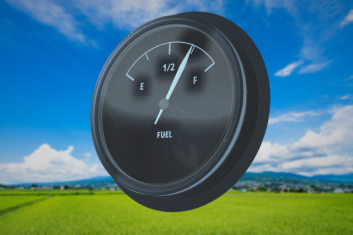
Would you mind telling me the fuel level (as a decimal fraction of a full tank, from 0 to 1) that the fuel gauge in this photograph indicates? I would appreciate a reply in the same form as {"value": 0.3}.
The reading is {"value": 0.75}
